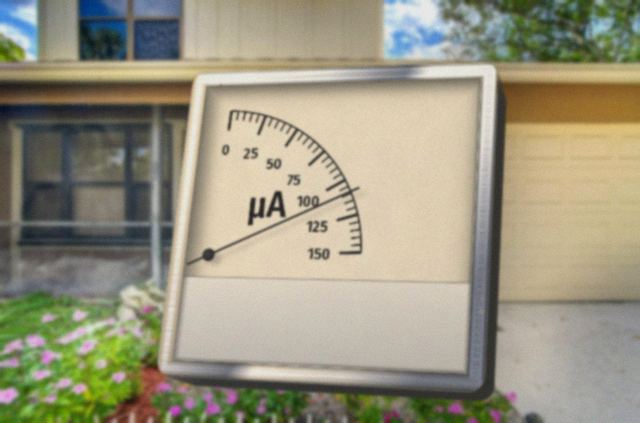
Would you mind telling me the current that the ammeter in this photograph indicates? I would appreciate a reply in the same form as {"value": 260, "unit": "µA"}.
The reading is {"value": 110, "unit": "µA"}
